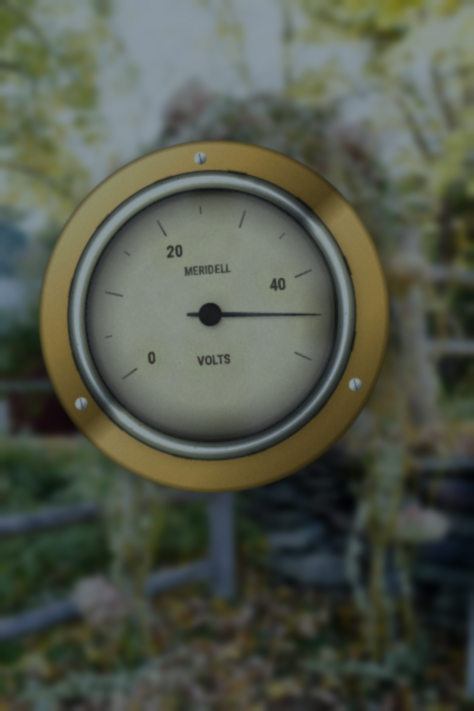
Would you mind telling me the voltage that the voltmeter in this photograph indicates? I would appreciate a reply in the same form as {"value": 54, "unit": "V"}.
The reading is {"value": 45, "unit": "V"}
